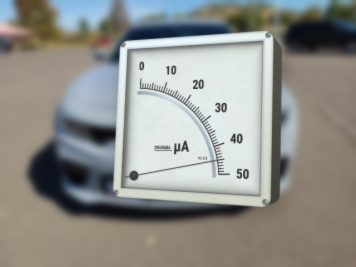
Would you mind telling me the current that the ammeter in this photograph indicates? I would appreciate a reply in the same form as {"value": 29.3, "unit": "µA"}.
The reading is {"value": 45, "unit": "µA"}
